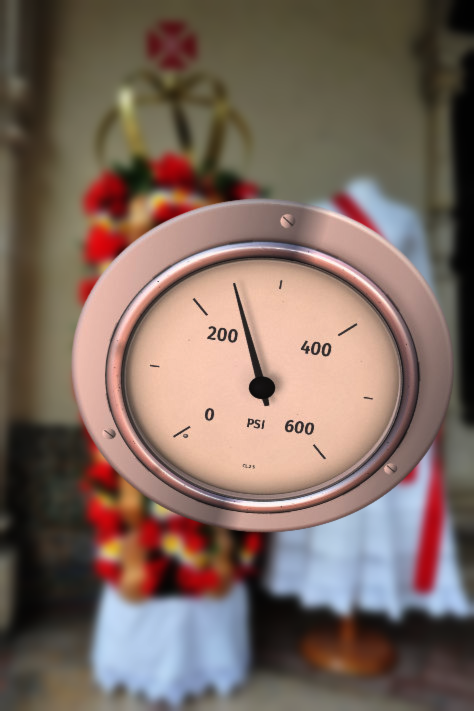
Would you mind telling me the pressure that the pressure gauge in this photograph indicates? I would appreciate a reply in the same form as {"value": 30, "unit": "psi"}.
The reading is {"value": 250, "unit": "psi"}
